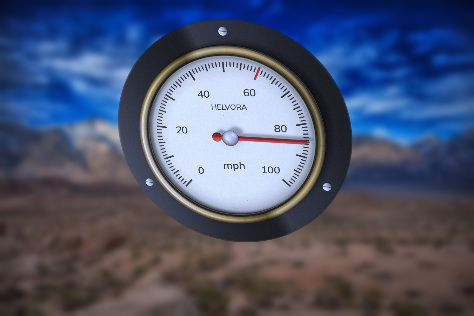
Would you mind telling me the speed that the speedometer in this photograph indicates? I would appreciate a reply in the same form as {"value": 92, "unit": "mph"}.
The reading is {"value": 85, "unit": "mph"}
